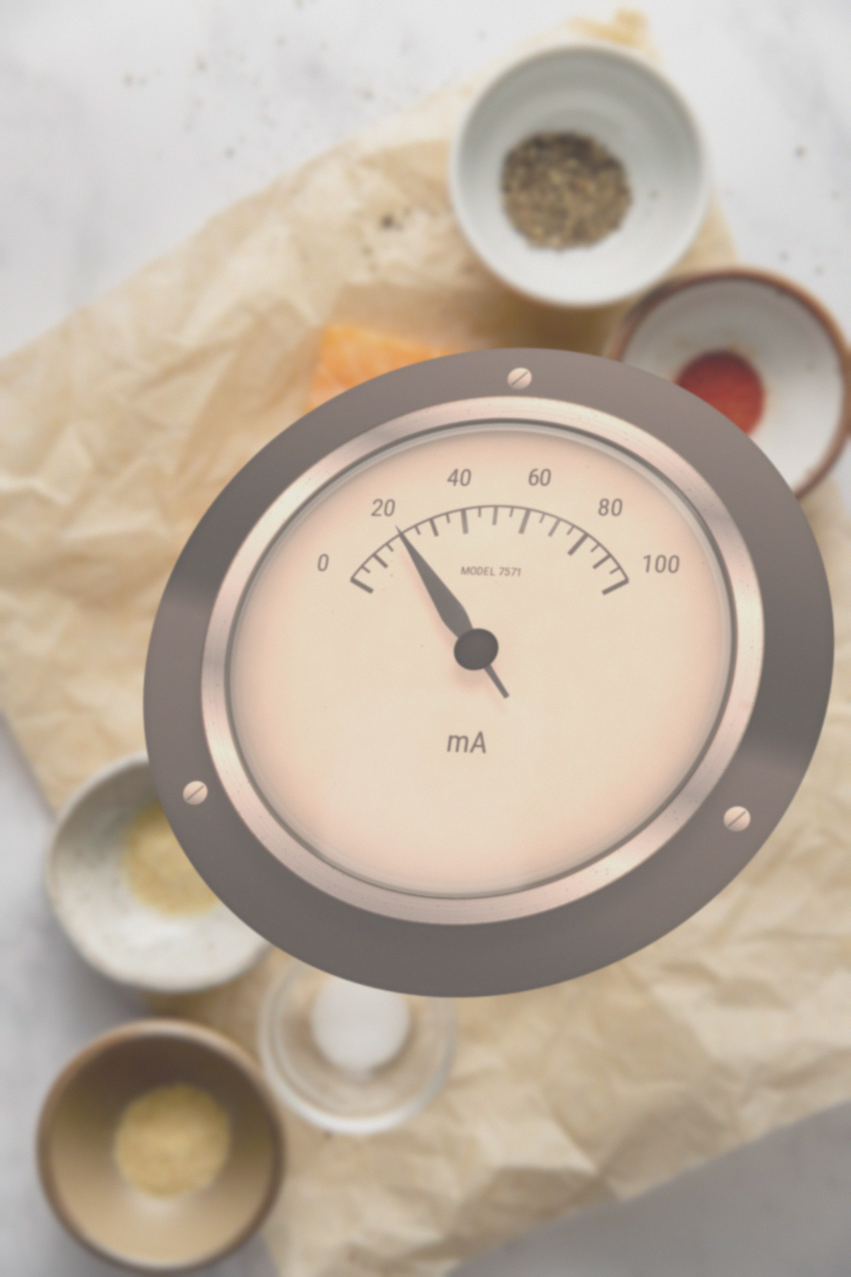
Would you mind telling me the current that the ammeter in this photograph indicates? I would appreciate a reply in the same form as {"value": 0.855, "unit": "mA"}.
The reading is {"value": 20, "unit": "mA"}
